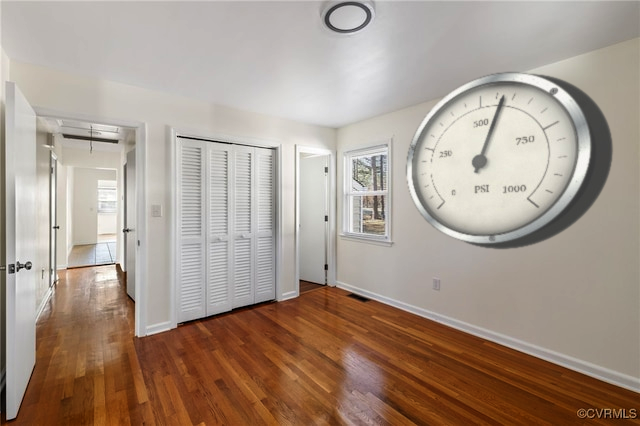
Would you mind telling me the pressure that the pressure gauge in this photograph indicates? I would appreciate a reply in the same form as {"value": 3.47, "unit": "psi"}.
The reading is {"value": 575, "unit": "psi"}
